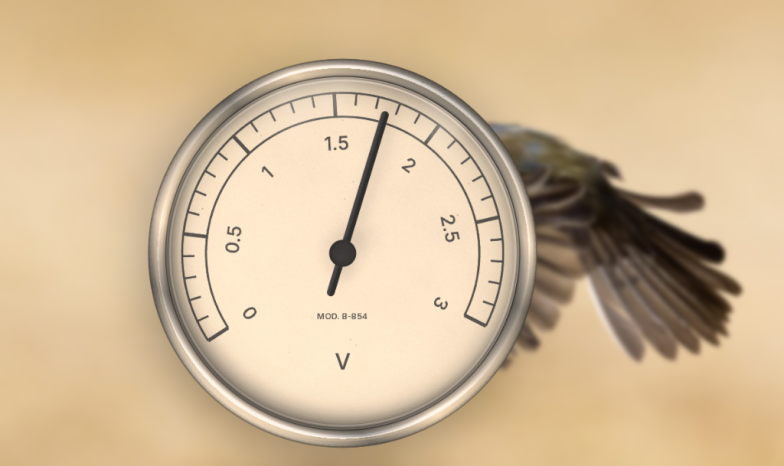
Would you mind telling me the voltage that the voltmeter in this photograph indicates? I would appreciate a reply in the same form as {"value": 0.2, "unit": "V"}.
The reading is {"value": 1.75, "unit": "V"}
